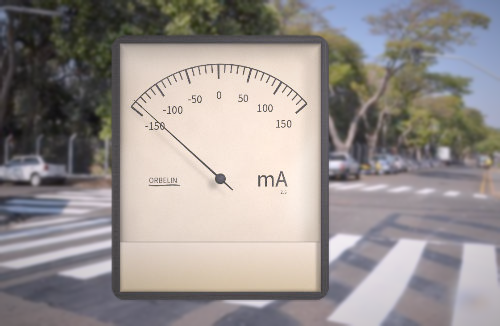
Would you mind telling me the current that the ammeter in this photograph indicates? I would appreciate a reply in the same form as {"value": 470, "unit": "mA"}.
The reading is {"value": -140, "unit": "mA"}
